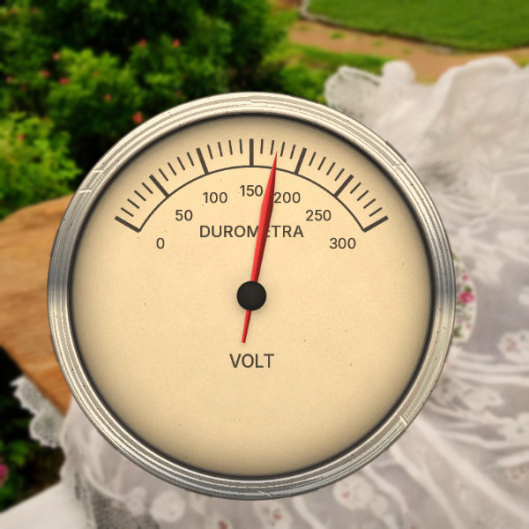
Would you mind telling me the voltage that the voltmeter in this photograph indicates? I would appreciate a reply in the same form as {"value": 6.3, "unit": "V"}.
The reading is {"value": 175, "unit": "V"}
